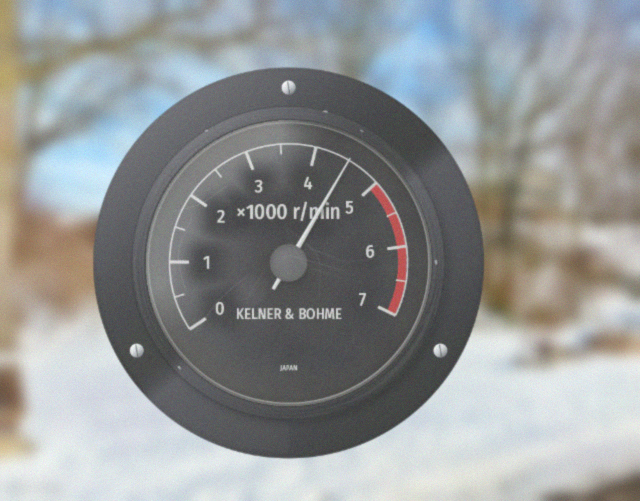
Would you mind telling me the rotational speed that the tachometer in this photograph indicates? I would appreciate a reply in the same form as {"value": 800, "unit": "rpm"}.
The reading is {"value": 4500, "unit": "rpm"}
